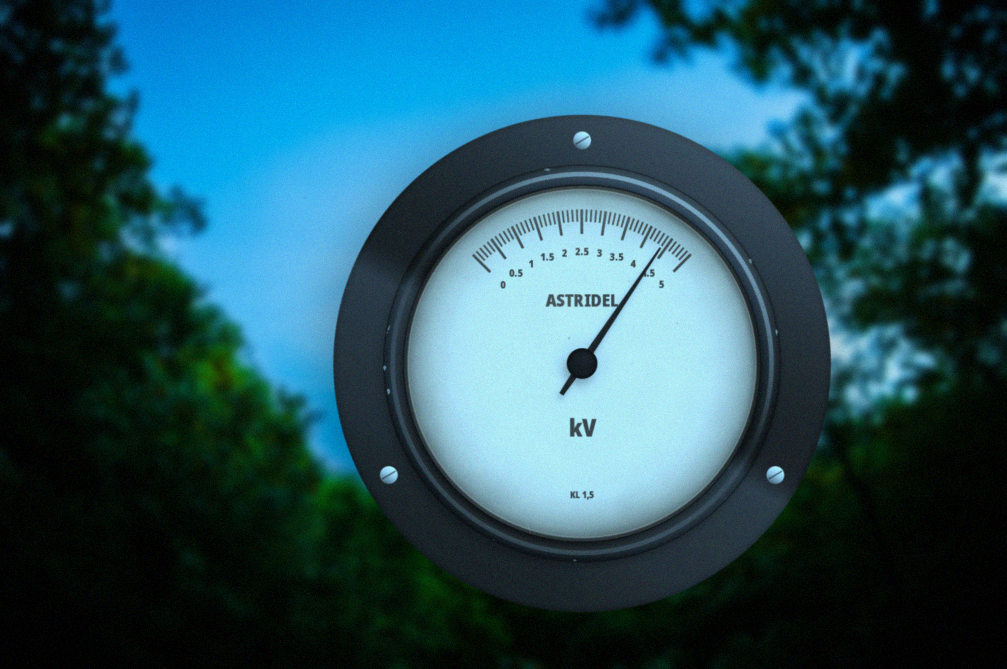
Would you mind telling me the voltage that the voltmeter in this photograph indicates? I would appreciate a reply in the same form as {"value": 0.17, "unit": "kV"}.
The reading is {"value": 4.4, "unit": "kV"}
